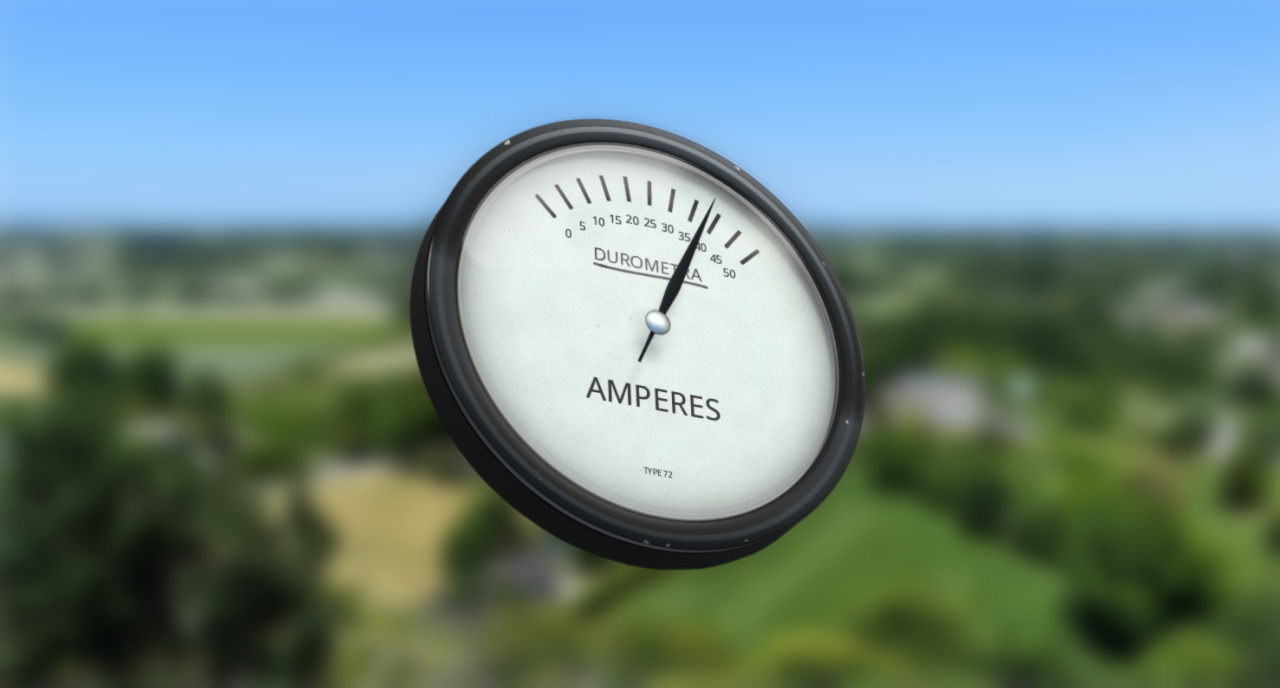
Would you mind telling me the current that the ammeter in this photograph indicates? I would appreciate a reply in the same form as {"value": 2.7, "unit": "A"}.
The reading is {"value": 37.5, "unit": "A"}
